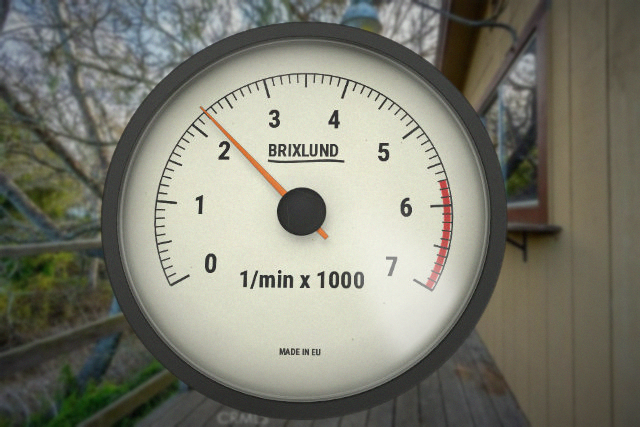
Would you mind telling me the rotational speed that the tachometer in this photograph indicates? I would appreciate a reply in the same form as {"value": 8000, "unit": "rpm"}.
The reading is {"value": 2200, "unit": "rpm"}
